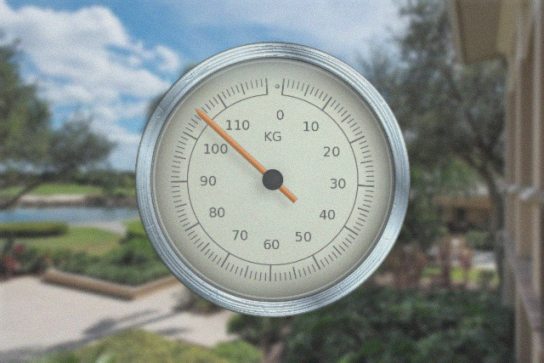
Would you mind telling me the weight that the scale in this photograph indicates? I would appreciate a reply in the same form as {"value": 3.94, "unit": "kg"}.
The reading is {"value": 105, "unit": "kg"}
